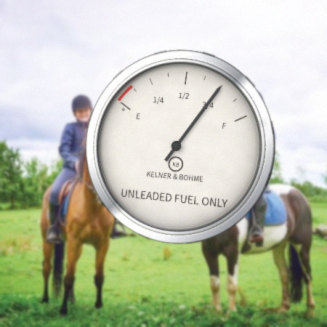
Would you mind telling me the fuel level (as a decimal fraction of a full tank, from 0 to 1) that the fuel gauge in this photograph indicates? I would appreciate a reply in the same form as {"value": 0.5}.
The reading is {"value": 0.75}
